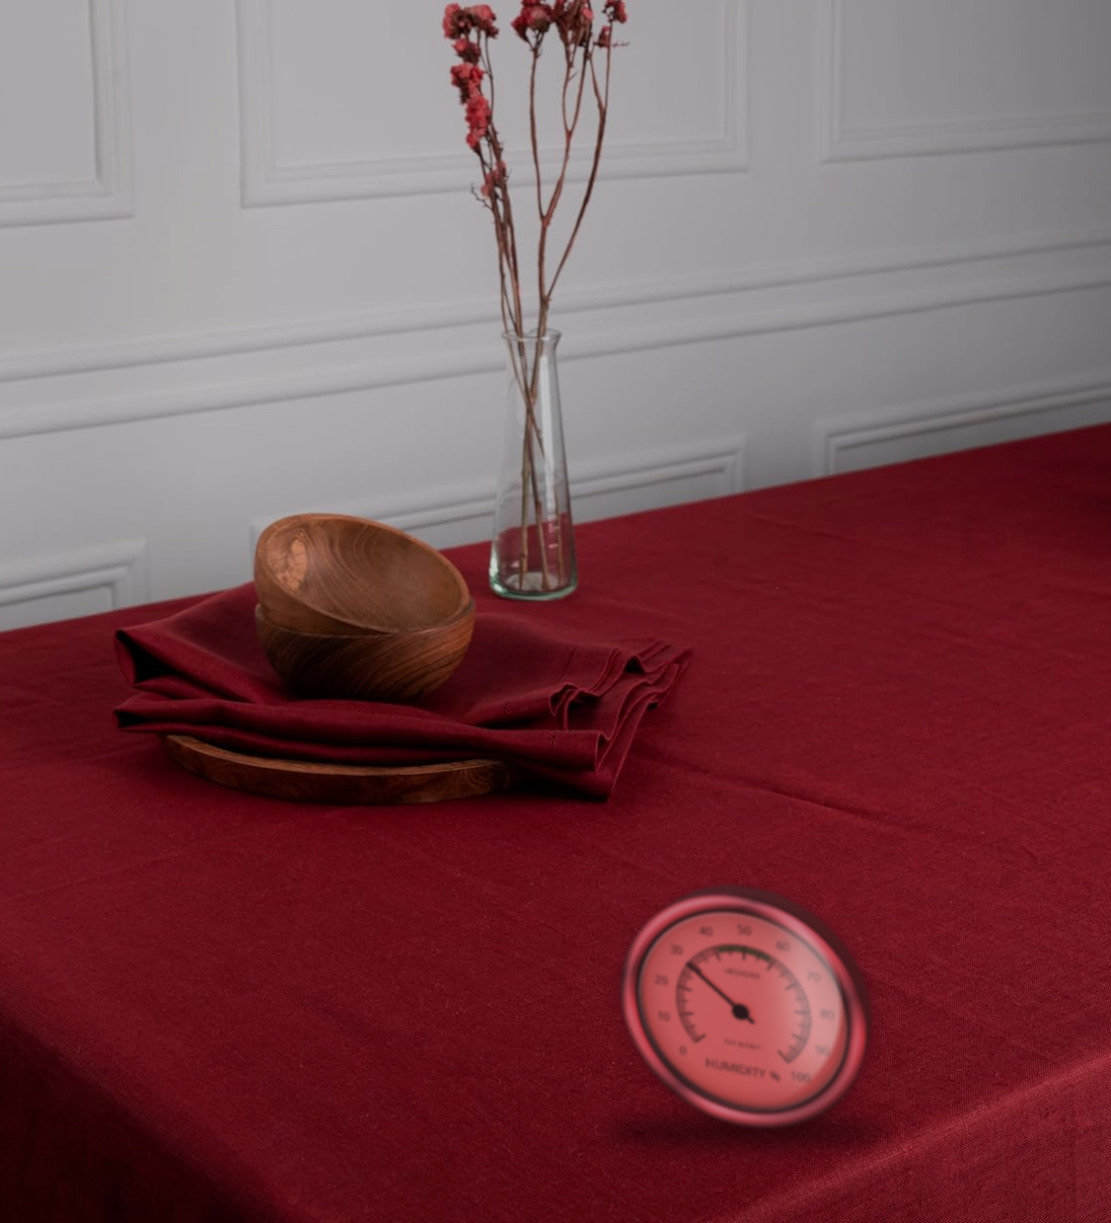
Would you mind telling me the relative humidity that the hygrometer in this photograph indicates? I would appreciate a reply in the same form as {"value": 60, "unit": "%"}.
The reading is {"value": 30, "unit": "%"}
